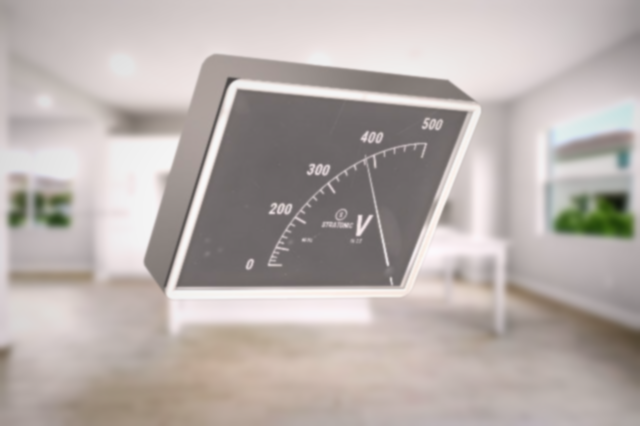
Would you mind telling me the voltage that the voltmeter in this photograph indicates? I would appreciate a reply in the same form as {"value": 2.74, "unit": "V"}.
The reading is {"value": 380, "unit": "V"}
